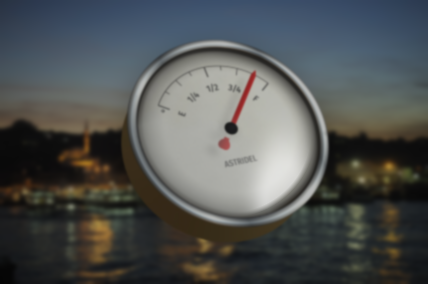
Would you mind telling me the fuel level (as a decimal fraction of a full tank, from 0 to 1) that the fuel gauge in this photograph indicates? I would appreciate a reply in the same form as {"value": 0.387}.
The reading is {"value": 0.875}
